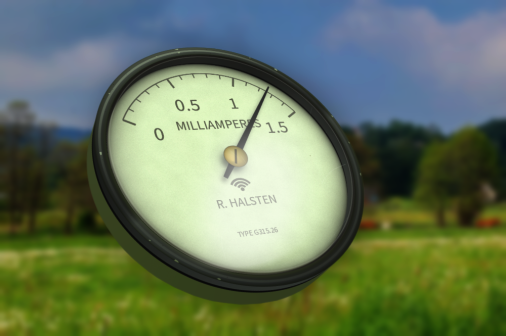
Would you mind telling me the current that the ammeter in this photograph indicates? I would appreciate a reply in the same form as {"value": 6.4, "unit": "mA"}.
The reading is {"value": 1.25, "unit": "mA"}
